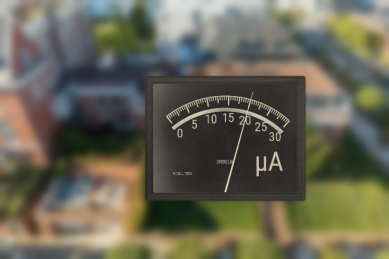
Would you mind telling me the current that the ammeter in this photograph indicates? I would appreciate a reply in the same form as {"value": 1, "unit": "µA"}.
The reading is {"value": 20, "unit": "µA"}
